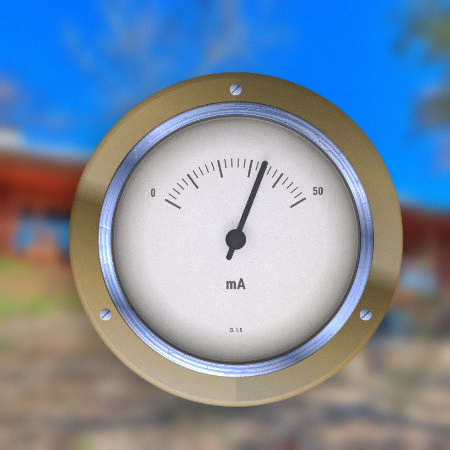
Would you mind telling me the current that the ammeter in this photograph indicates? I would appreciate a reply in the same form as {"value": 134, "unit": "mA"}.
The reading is {"value": 34, "unit": "mA"}
